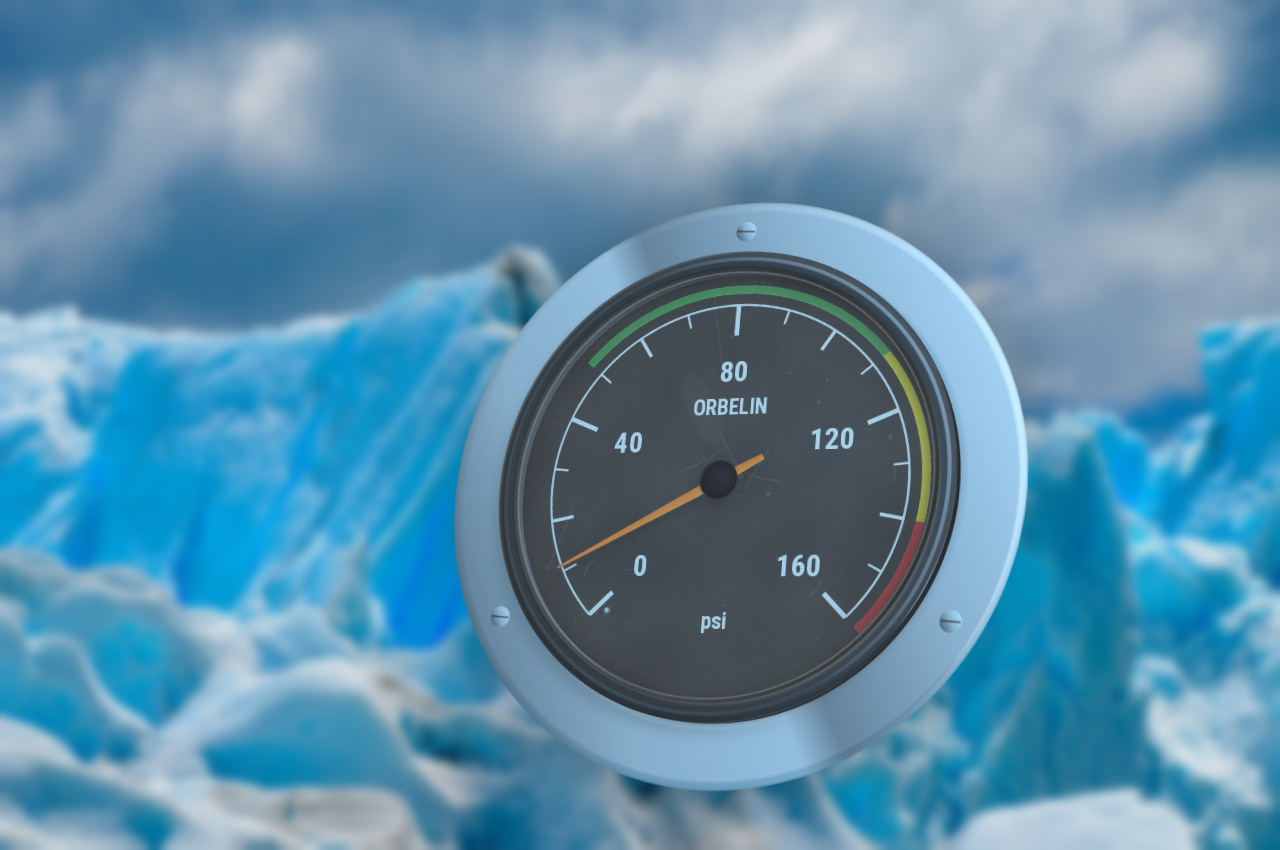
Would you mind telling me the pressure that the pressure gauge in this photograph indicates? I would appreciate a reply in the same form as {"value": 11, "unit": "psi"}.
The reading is {"value": 10, "unit": "psi"}
